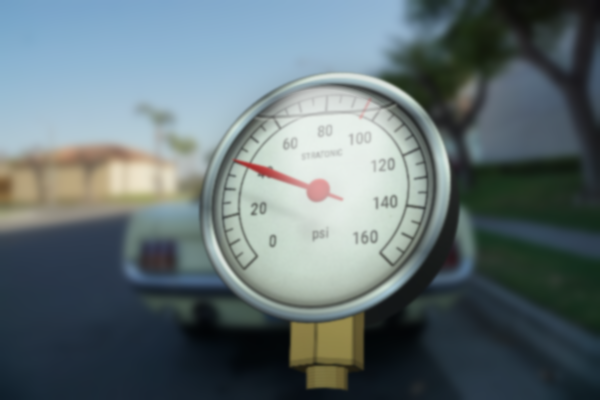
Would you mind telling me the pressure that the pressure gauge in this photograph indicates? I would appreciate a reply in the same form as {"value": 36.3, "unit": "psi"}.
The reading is {"value": 40, "unit": "psi"}
